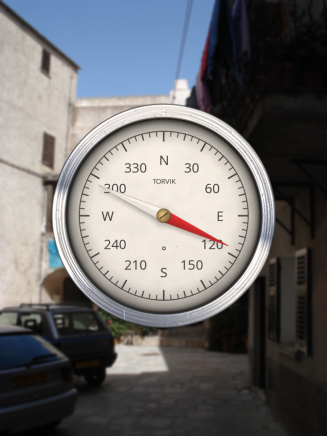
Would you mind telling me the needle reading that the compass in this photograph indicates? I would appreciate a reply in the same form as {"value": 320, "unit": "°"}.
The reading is {"value": 115, "unit": "°"}
